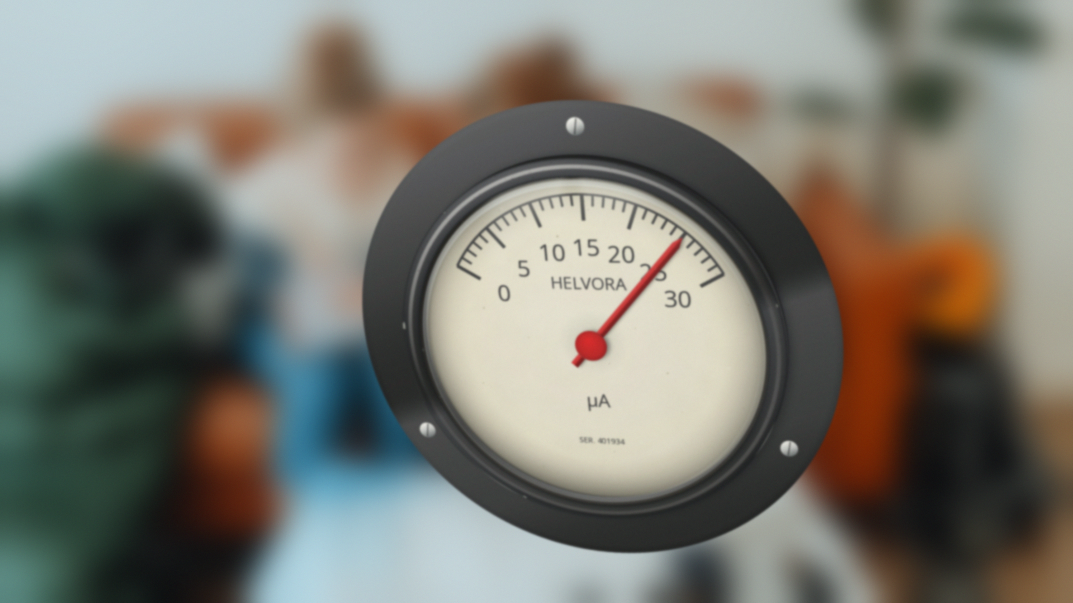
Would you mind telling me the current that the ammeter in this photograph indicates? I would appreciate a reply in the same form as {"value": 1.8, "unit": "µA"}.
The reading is {"value": 25, "unit": "µA"}
